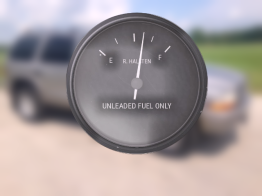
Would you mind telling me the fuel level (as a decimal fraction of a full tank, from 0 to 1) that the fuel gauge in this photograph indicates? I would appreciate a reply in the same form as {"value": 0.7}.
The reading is {"value": 0.625}
